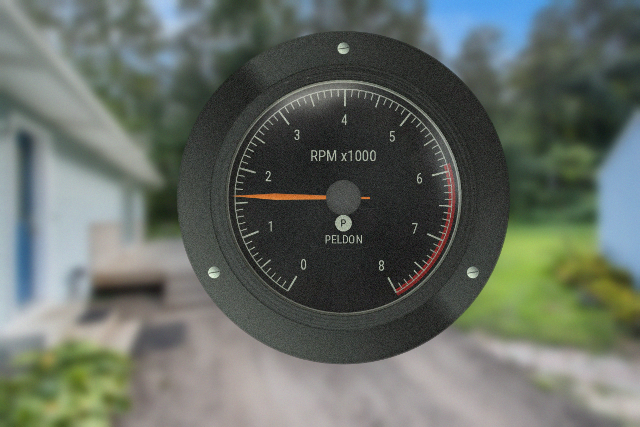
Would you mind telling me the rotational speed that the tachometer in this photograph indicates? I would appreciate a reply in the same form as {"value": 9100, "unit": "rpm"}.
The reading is {"value": 1600, "unit": "rpm"}
